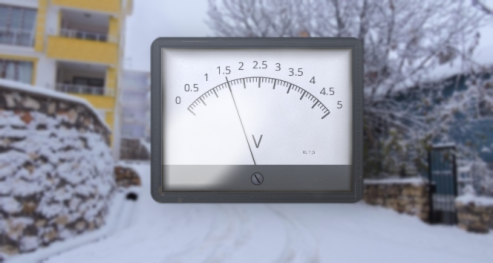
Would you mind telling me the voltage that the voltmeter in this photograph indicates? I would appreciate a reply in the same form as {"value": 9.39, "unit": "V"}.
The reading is {"value": 1.5, "unit": "V"}
